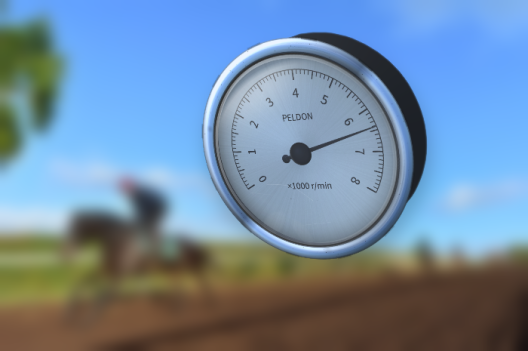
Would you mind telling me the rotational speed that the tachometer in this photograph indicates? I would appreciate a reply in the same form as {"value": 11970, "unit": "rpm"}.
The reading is {"value": 6400, "unit": "rpm"}
